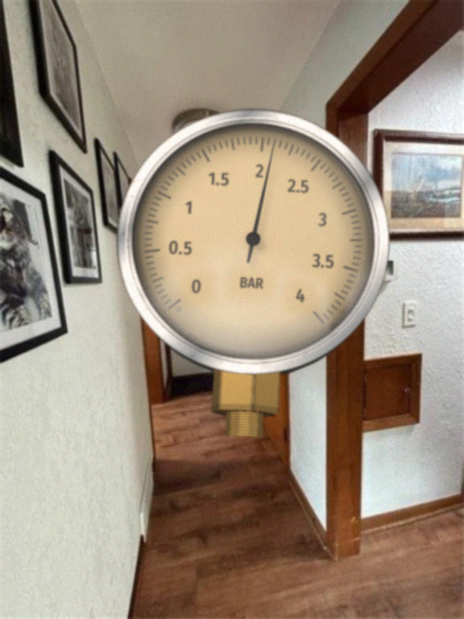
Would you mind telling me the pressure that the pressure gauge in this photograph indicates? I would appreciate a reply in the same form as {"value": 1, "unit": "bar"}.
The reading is {"value": 2.1, "unit": "bar"}
